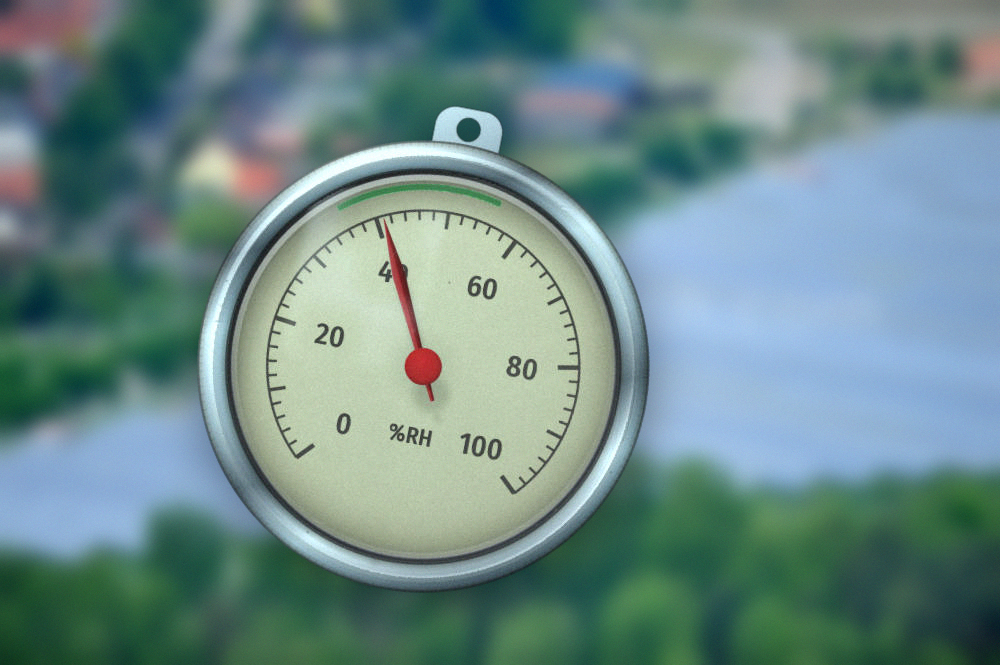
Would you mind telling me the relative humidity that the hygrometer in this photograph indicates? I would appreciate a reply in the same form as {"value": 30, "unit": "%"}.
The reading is {"value": 41, "unit": "%"}
